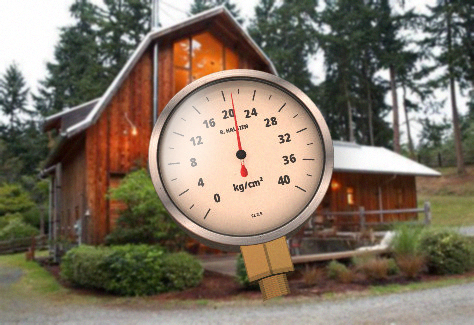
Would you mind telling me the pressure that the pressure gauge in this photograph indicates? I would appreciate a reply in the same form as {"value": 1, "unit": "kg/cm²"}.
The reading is {"value": 21, "unit": "kg/cm²"}
